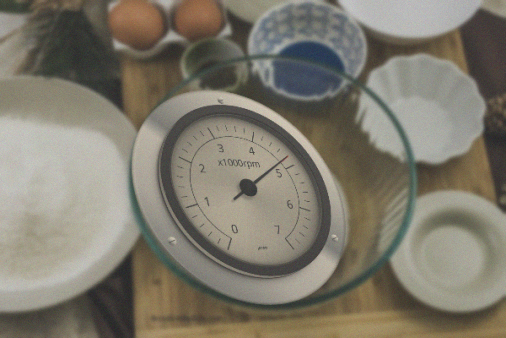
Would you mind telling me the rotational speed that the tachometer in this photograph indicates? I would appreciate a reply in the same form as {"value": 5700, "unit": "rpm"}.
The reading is {"value": 4800, "unit": "rpm"}
